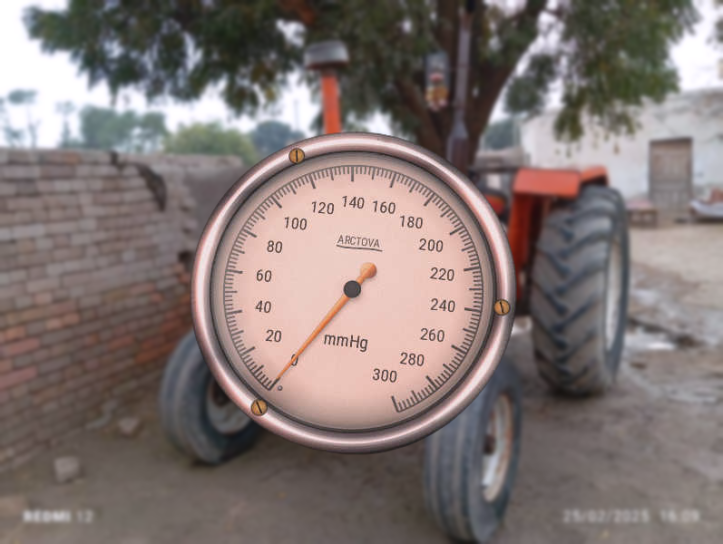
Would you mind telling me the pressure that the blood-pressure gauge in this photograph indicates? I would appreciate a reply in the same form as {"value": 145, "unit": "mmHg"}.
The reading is {"value": 0, "unit": "mmHg"}
